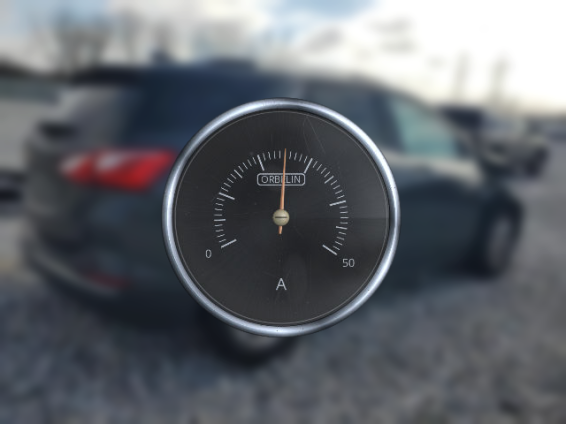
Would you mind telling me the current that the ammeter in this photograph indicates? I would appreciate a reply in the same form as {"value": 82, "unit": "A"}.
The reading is {"value": 25, "unit": "A"}
